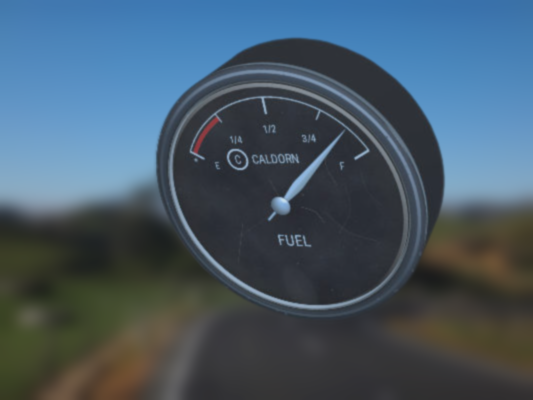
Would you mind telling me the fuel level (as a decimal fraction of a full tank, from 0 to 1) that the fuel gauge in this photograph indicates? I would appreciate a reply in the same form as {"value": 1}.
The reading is {"value": 0.875}
